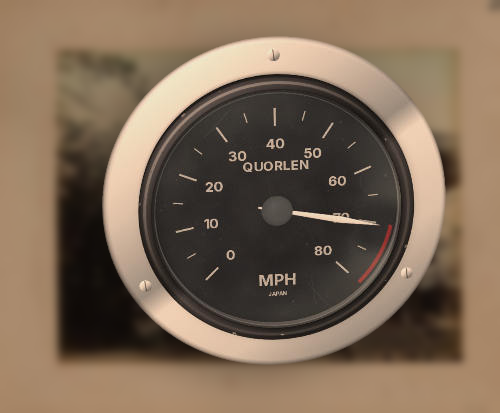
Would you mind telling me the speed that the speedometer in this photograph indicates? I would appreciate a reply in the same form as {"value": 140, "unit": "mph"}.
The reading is {"value": 70, "unit": "mph"}
